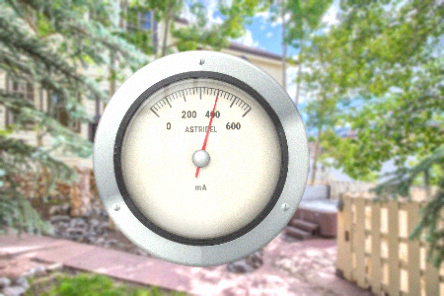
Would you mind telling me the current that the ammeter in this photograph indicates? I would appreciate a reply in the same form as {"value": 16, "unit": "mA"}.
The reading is {"value": 400, "unit": "mA"}
